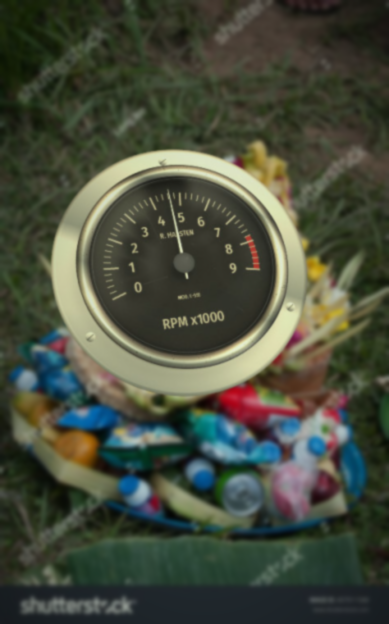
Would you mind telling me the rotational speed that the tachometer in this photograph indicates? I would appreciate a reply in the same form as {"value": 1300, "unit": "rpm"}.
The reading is {"value": 4600, "unit": "rpm"}
